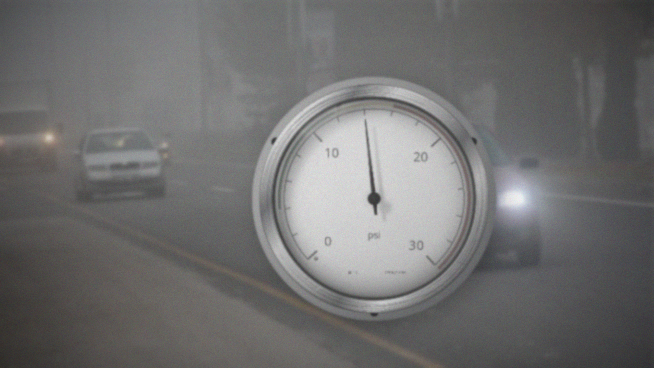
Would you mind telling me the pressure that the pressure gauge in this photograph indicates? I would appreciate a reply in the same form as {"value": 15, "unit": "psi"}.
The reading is {"value": 14, "unit": "psi"}
